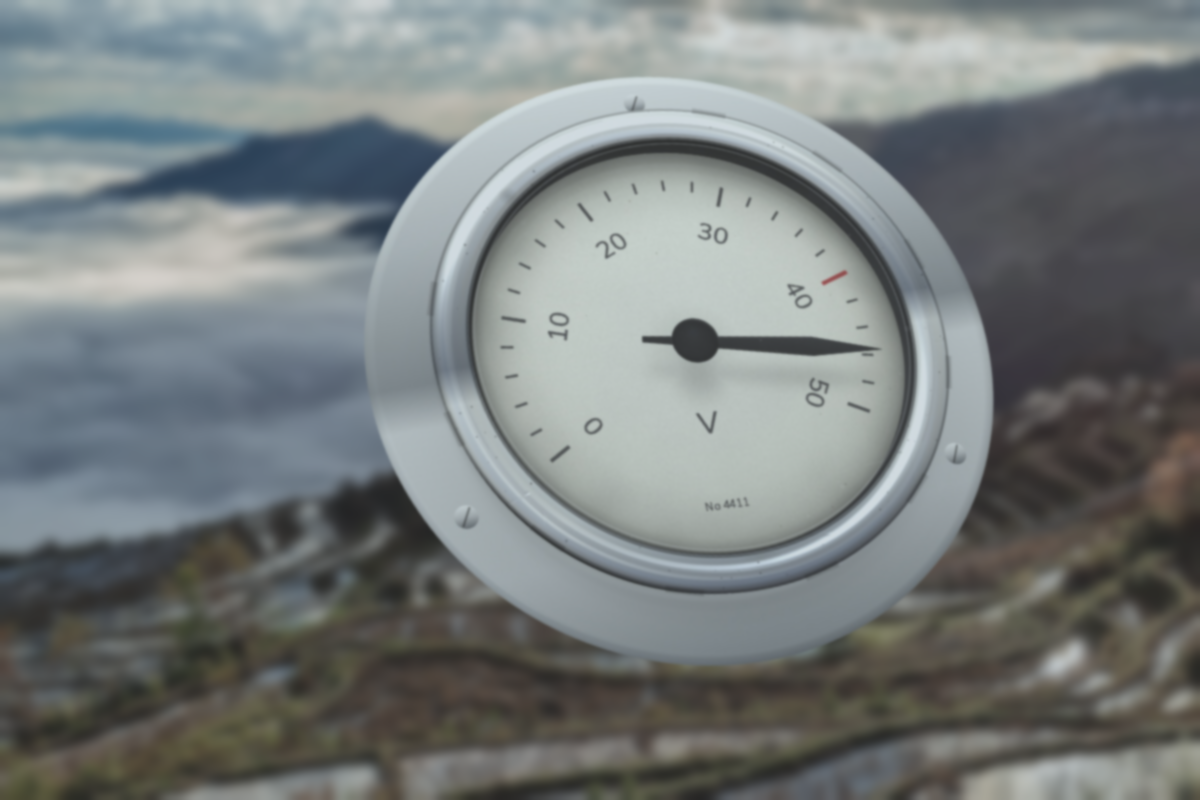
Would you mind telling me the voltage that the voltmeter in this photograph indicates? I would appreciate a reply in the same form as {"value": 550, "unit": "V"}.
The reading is {"value": 46, "unit": "V"}
